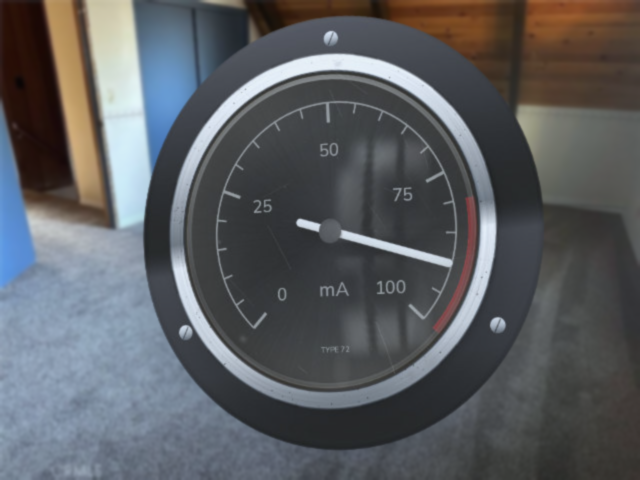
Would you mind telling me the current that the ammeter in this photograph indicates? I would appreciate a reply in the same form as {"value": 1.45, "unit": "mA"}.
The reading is {"value": 90, "unit": "mA"}
